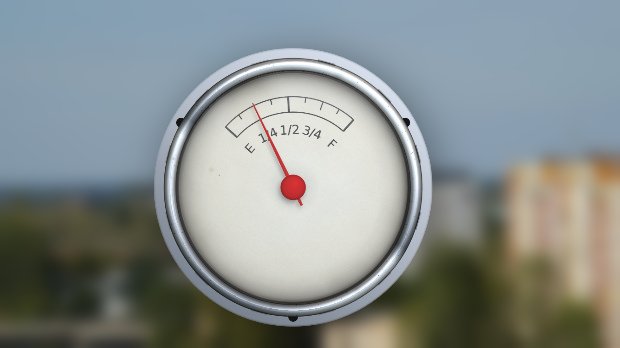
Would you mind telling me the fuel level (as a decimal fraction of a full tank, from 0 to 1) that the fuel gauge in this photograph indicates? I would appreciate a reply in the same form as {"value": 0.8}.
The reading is {"value": 0.25}
